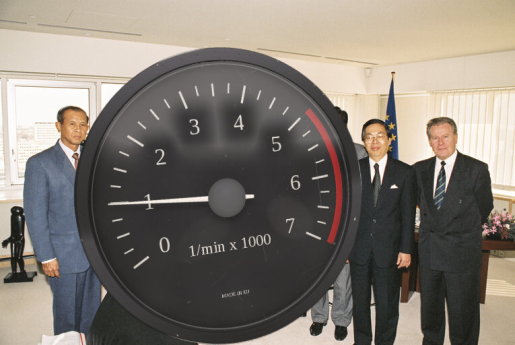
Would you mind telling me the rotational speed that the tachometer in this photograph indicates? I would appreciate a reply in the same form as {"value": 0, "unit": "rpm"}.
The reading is {"value": 1000, "unit": "rpm"}
